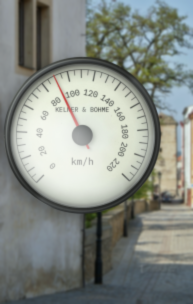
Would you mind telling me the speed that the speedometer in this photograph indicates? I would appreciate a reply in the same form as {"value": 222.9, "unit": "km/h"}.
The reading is {"value": 90, "unit": "km/h"}
